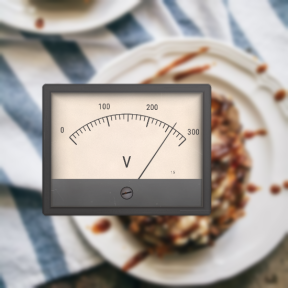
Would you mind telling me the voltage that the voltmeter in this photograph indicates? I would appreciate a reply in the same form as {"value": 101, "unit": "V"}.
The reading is {"value": 260, "unit": "V"}
